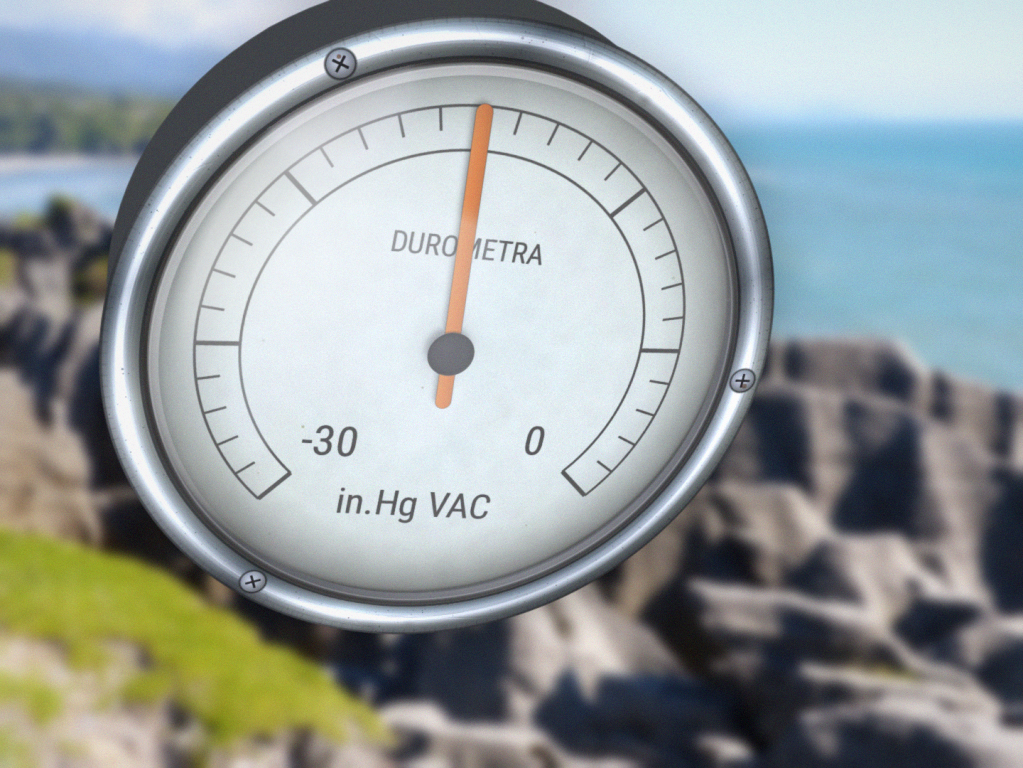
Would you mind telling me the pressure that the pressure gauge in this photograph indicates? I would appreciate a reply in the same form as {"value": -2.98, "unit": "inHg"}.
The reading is {"value": -15, "unit": "inHg"}
